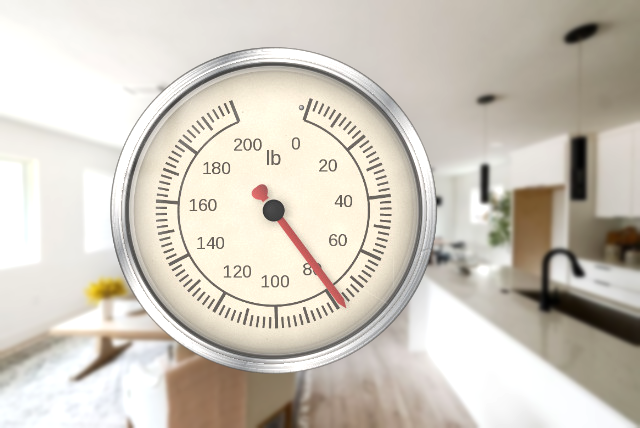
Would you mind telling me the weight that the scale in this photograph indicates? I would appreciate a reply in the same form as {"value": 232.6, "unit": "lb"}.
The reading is {"value": 78, "unit": "lb"}
